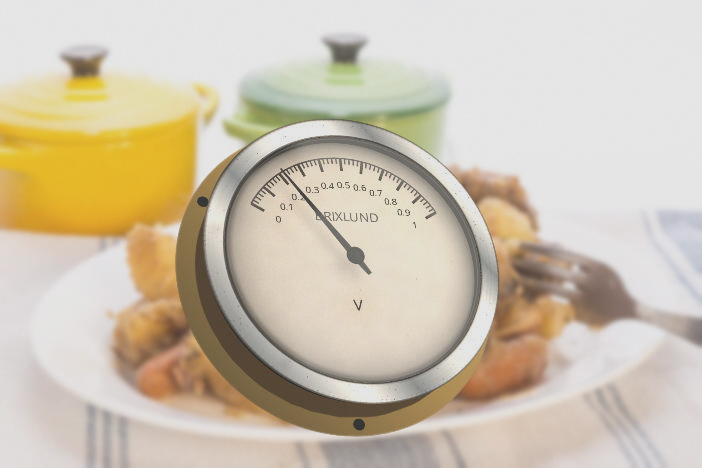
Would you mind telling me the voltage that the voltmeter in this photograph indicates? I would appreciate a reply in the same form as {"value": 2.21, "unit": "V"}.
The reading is {"value": 0.2, "unit": "V"}
